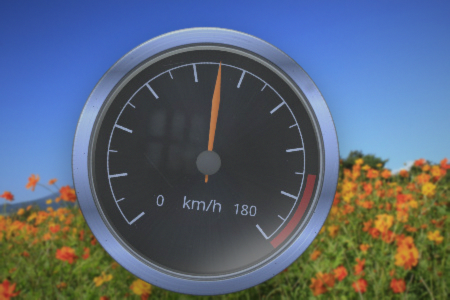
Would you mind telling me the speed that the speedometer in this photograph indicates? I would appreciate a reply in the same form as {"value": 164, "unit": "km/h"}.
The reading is {"value": 90, "unit": "km/h"}
